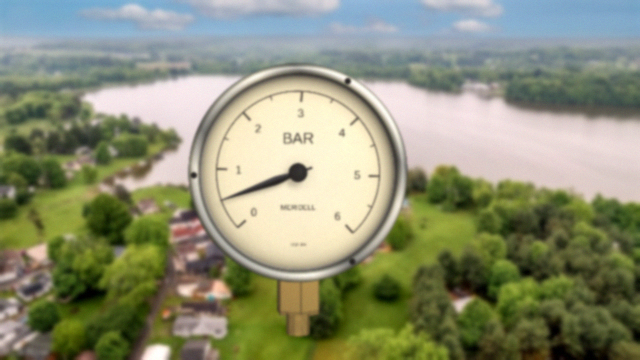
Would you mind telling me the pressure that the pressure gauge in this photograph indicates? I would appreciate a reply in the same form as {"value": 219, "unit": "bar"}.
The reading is {"value": 0.5, "unit": "bar"}
